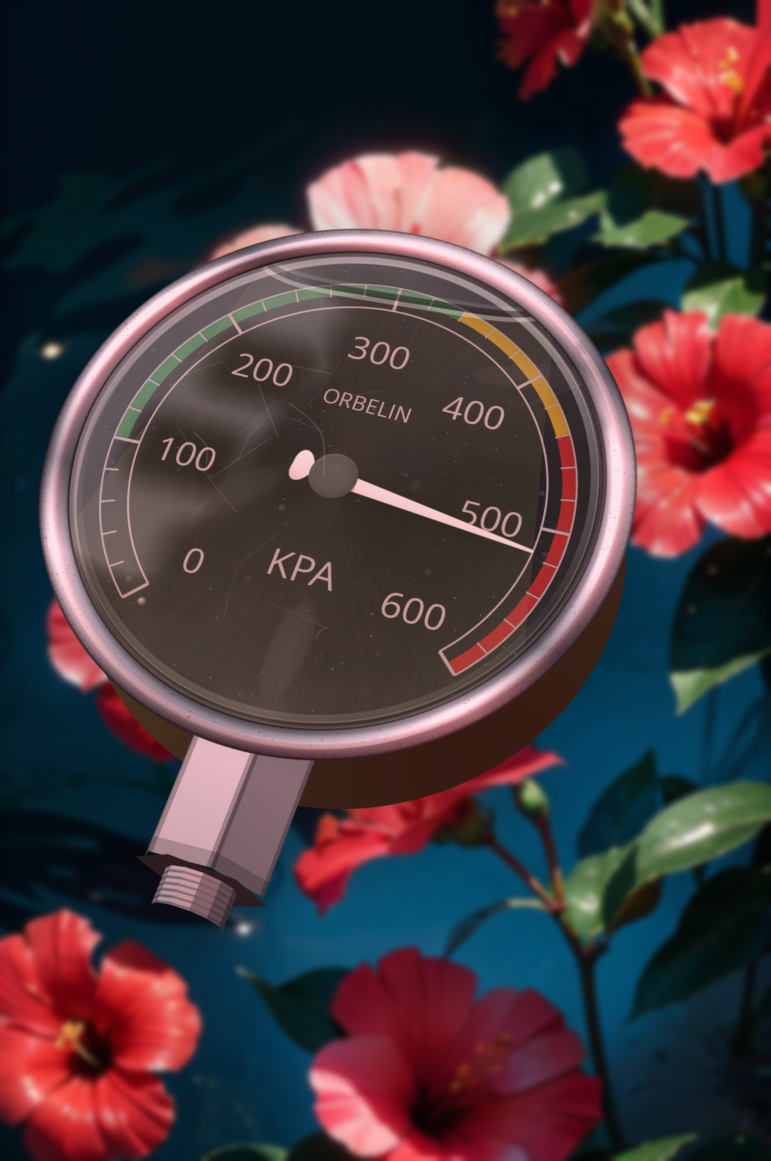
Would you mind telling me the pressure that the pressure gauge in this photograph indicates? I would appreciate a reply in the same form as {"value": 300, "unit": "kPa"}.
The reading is {"value": 520, "unit": "kPa"}
